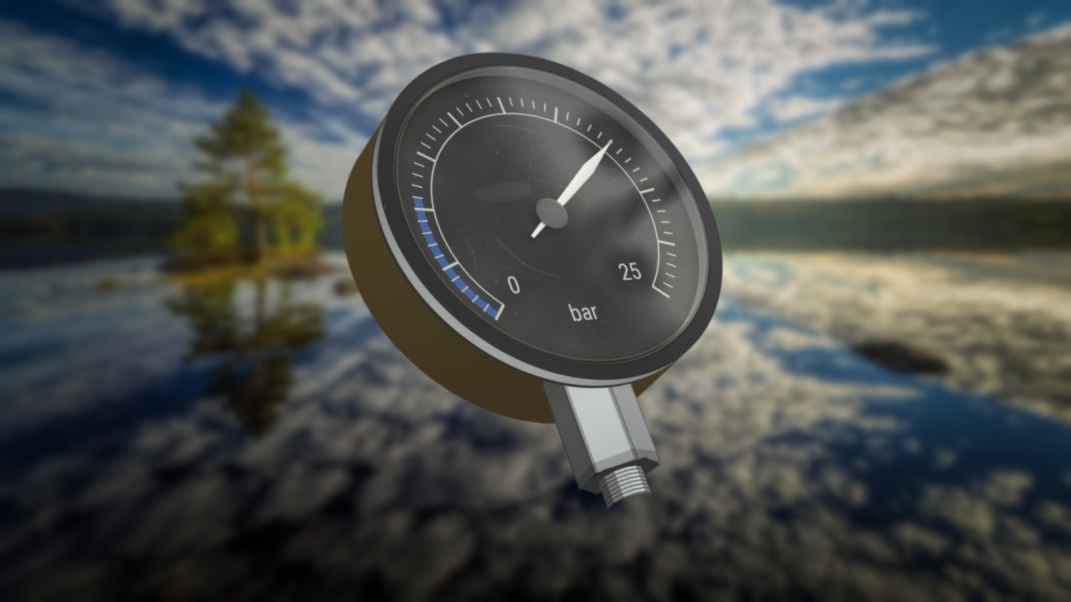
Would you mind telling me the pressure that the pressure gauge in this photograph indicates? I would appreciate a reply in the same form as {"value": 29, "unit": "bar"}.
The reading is {"value": 17.5, "unit": "bar"}
